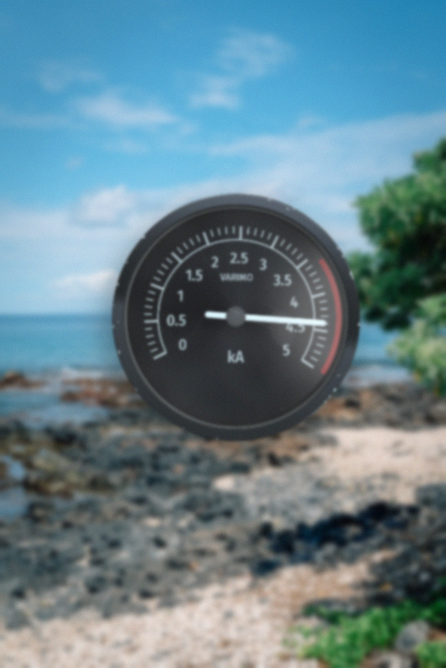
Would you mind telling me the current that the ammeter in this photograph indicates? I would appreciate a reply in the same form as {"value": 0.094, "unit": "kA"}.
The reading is {"value": 4.4, "unit": "kA"}
